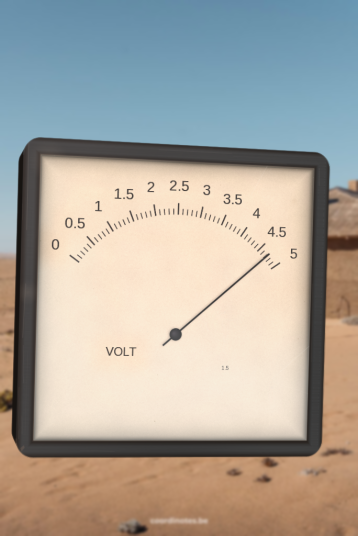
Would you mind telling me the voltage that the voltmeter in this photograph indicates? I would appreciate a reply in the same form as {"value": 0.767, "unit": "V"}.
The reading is {"value": 4.7, "unit": "V"}
